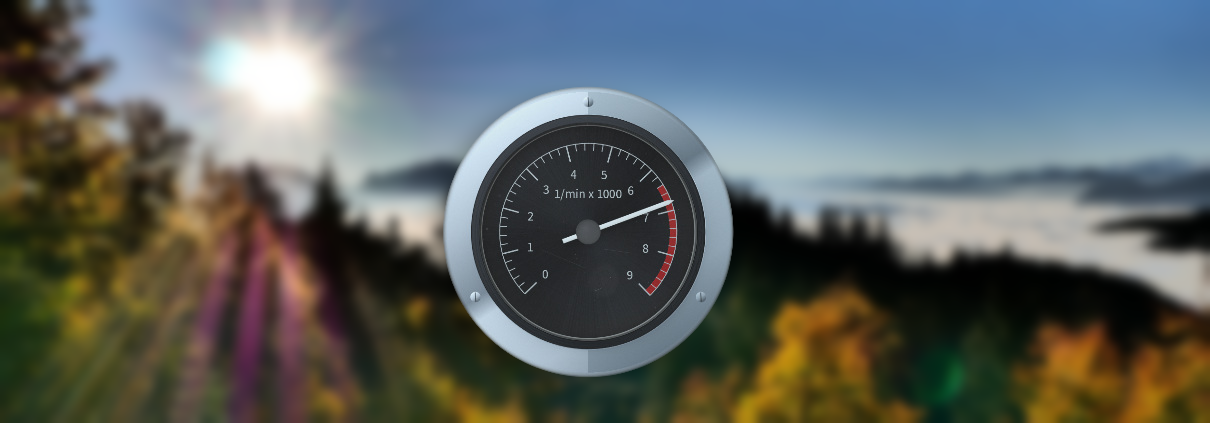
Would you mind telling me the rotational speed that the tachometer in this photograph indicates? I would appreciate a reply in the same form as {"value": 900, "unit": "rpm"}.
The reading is {"value": 6800, "unit": "rpm"}
